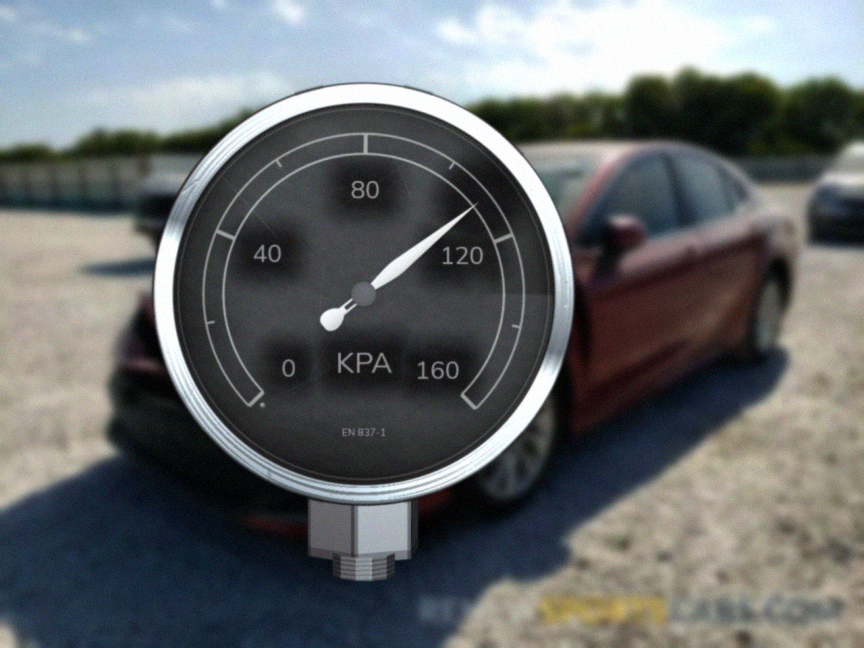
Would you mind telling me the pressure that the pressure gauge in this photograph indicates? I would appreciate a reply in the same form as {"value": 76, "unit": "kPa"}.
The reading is {"value": 110, "unit": "kPa"}
